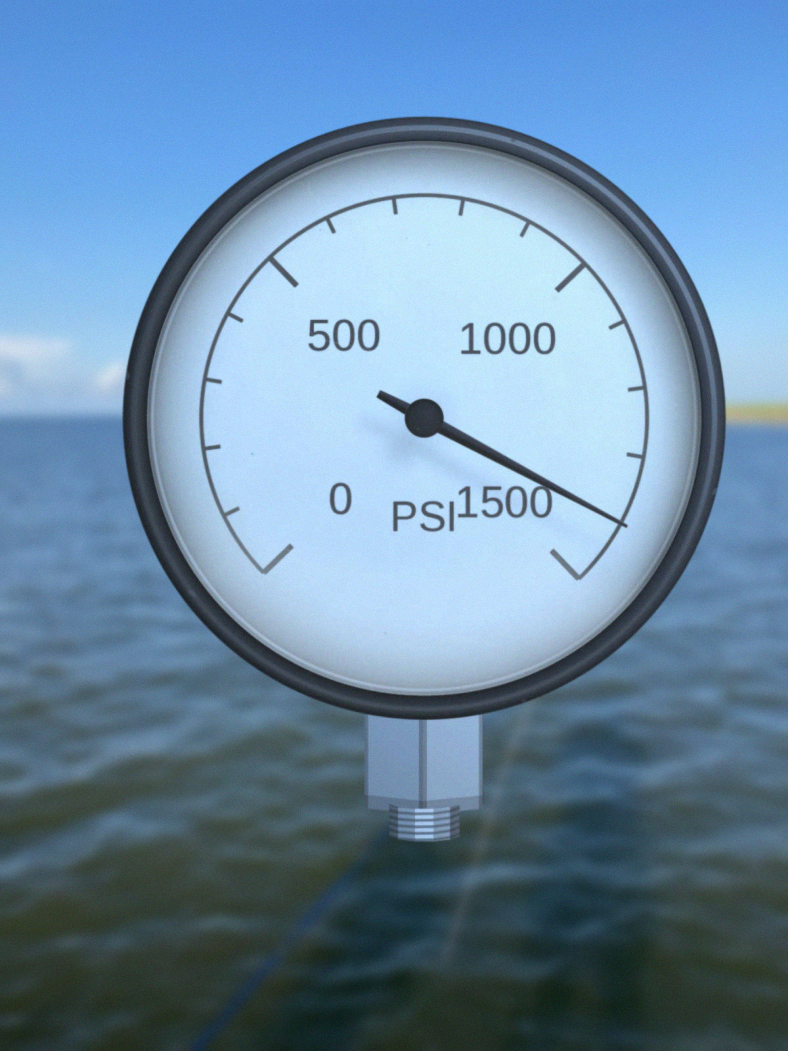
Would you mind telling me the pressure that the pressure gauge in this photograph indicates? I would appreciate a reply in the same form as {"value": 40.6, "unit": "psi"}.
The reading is {"value": 1400, "unit": "psi"}
